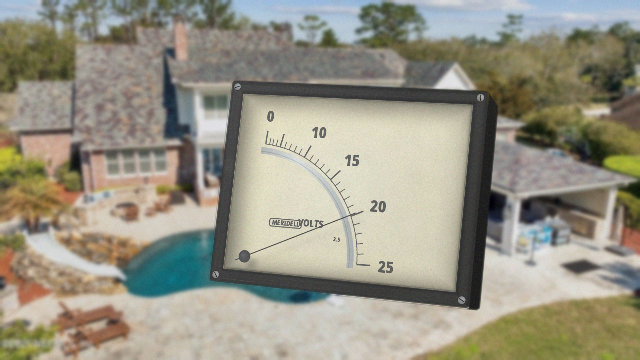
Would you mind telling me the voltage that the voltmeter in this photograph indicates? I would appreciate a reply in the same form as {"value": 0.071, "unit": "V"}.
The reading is {"value": 20, "unit": "V"}
